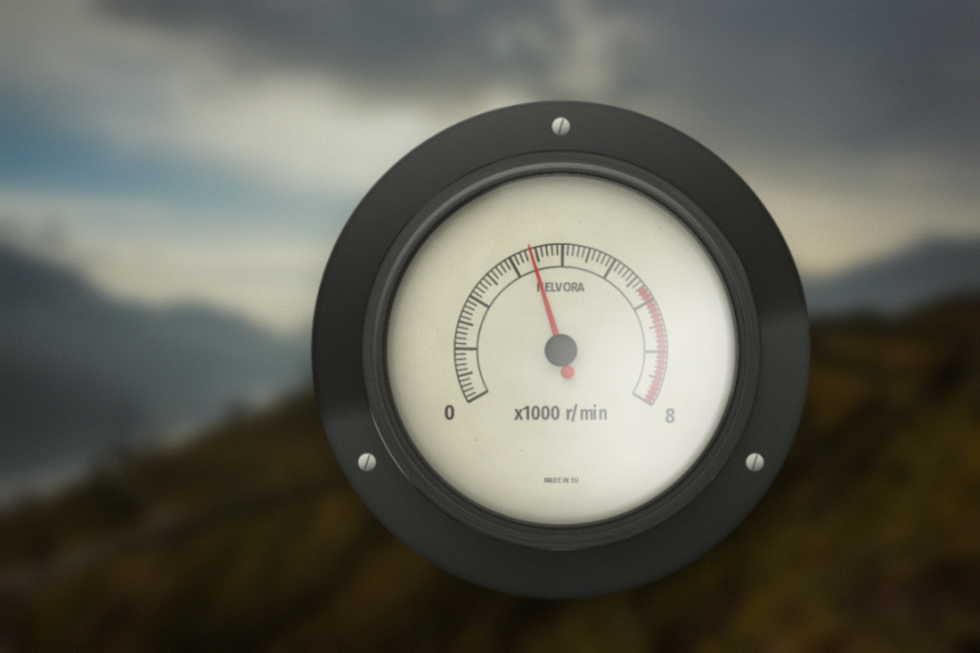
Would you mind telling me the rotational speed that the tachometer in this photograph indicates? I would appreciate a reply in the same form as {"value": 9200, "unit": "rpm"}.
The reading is {"value": 3400, "unit": "rpm"}
